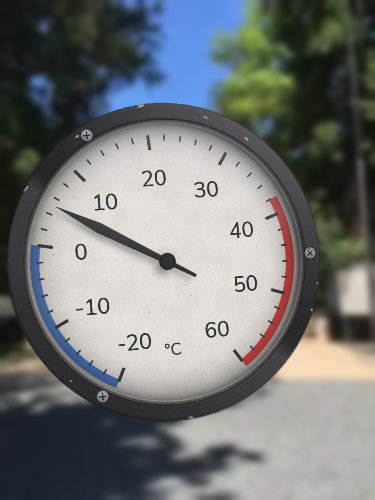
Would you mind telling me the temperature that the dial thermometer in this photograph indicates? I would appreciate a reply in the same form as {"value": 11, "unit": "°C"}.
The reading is {"value": 5, "unit": "°C"}
